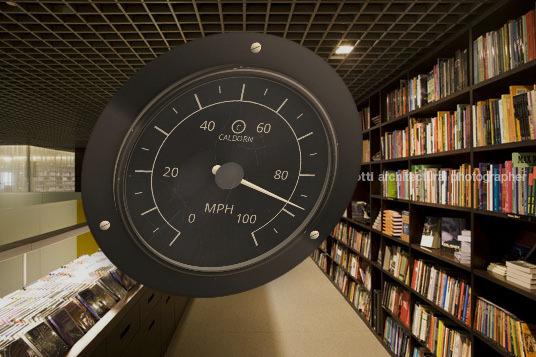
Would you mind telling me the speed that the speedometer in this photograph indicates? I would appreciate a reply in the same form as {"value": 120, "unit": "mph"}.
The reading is {"value": 87.5, "unit": "mph"}
